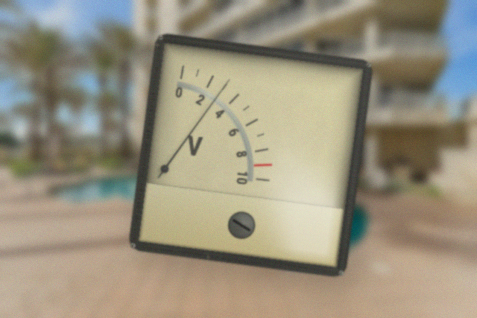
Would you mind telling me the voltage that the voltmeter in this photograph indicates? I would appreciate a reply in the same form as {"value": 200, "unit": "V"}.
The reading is {"value": 3, "unit": "V"}
